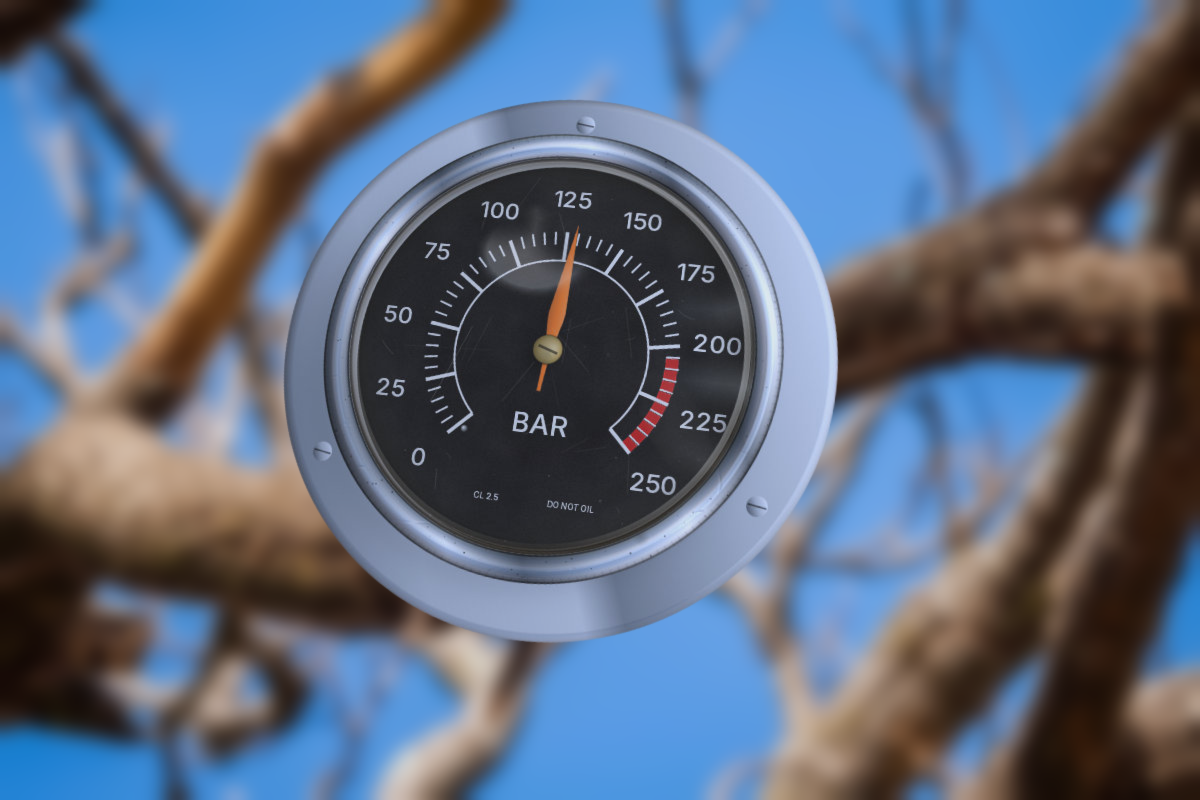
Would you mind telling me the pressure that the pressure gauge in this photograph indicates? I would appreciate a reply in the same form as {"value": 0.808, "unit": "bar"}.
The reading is {"value": 130, "unit": "bar"}
